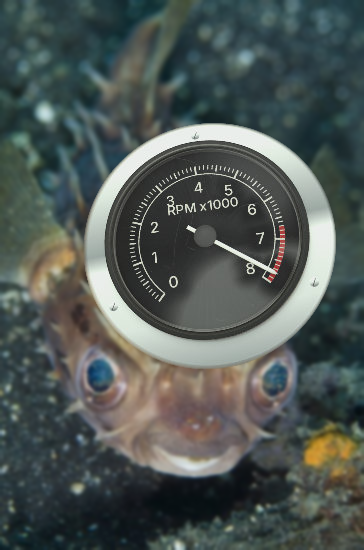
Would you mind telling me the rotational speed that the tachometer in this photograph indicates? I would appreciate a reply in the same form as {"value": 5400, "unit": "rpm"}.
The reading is {"value": 7800, "unit": "rpm"}
